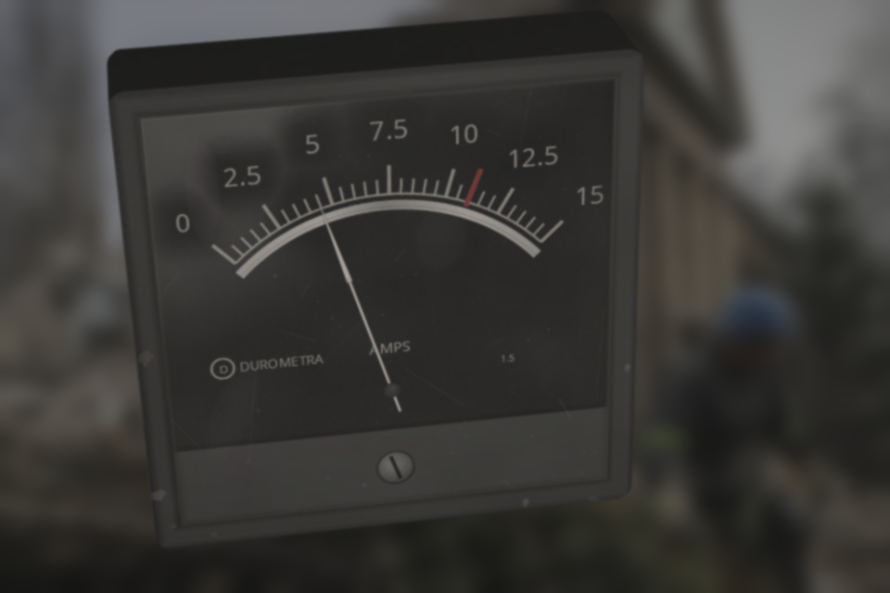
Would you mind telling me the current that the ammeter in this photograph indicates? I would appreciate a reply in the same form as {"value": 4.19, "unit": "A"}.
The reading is {"value": 4.5, "unit": "A"}
